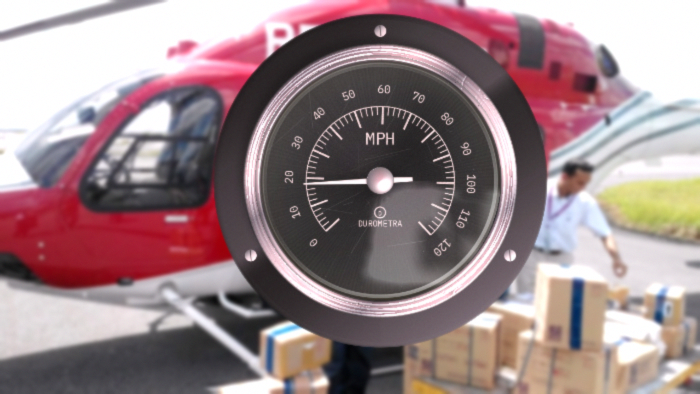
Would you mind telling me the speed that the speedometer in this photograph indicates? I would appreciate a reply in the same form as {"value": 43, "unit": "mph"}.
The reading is {"value": 18, "unit": "mph"}
